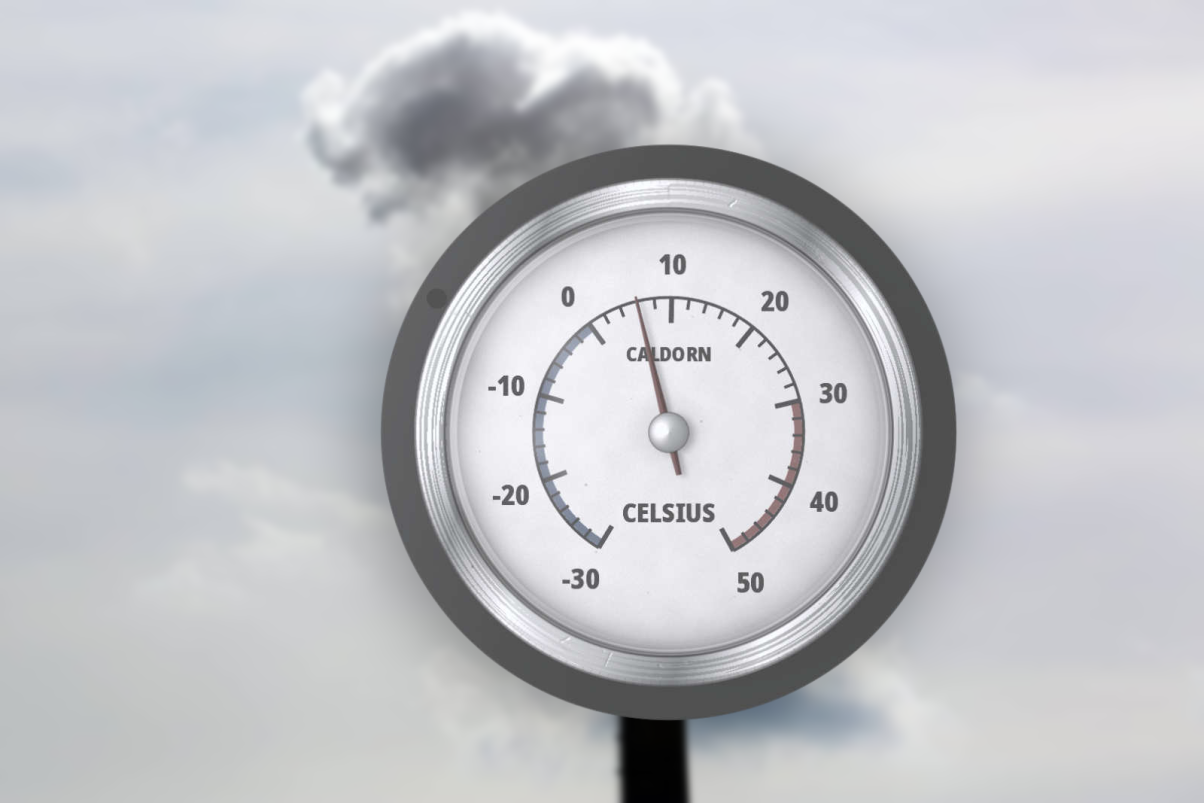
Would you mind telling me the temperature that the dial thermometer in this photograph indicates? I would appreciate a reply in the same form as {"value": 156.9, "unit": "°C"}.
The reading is {"value": 6, "unit": "°C"}
